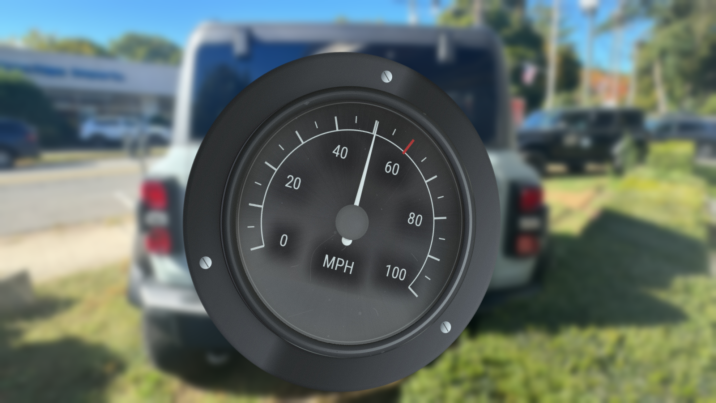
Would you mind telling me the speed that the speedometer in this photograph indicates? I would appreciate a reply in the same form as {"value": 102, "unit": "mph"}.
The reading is {"value": 50, "unit": "mph"}
